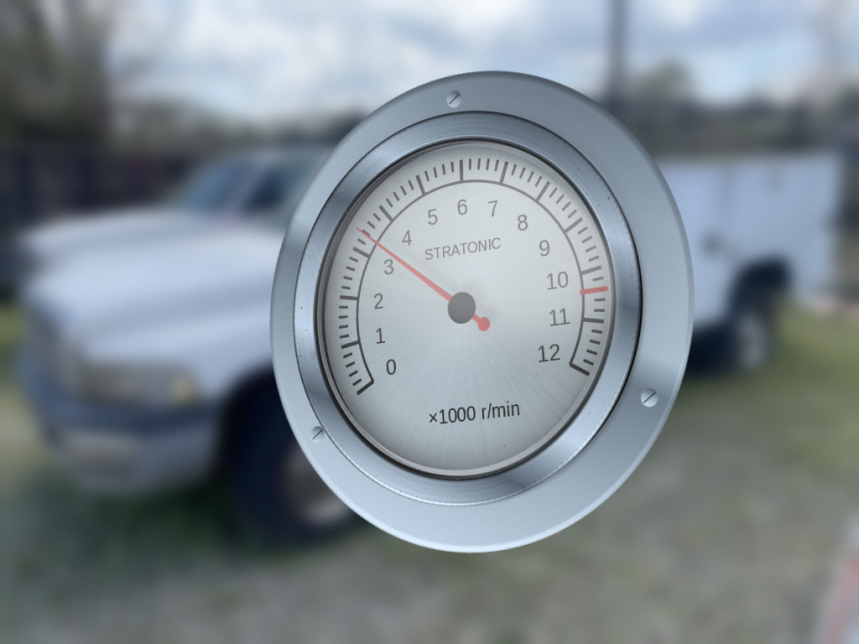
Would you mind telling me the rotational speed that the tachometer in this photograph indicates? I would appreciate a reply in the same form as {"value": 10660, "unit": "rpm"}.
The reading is {"value": 3400, "unit": "rpm"}
